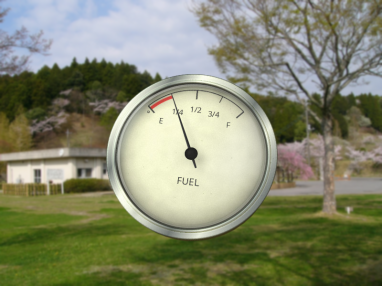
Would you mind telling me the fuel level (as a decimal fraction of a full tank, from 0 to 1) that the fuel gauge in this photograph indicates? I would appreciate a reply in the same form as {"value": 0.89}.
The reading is {"value": 0.25}
